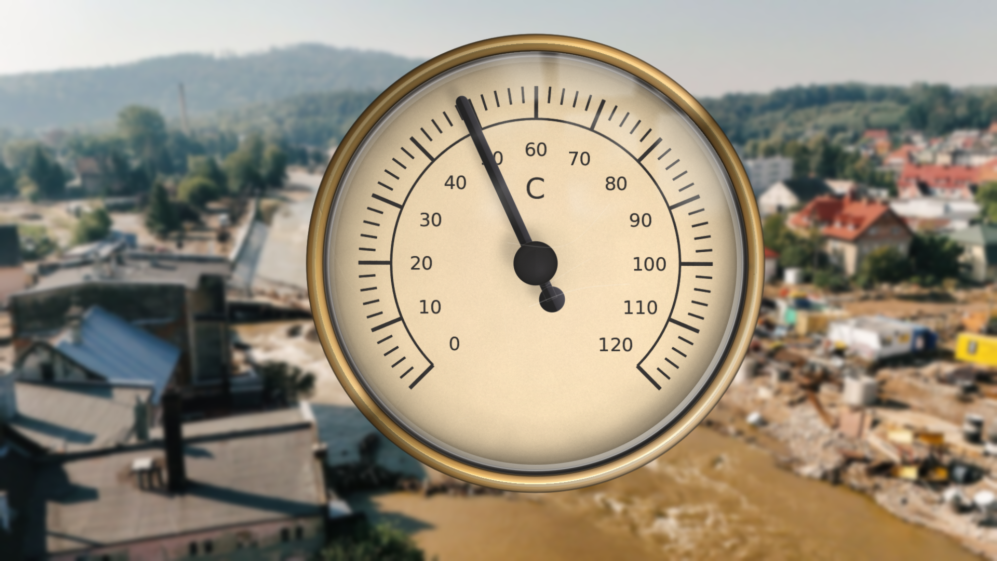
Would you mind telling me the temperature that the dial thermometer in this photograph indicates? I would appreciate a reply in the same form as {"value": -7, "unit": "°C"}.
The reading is {"value": 49, "unit": "°C"}
